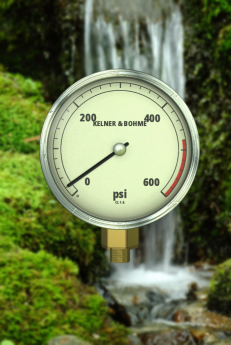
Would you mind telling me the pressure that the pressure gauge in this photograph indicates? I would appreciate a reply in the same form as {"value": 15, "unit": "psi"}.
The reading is {"value": 20, "unit": "psi"}
